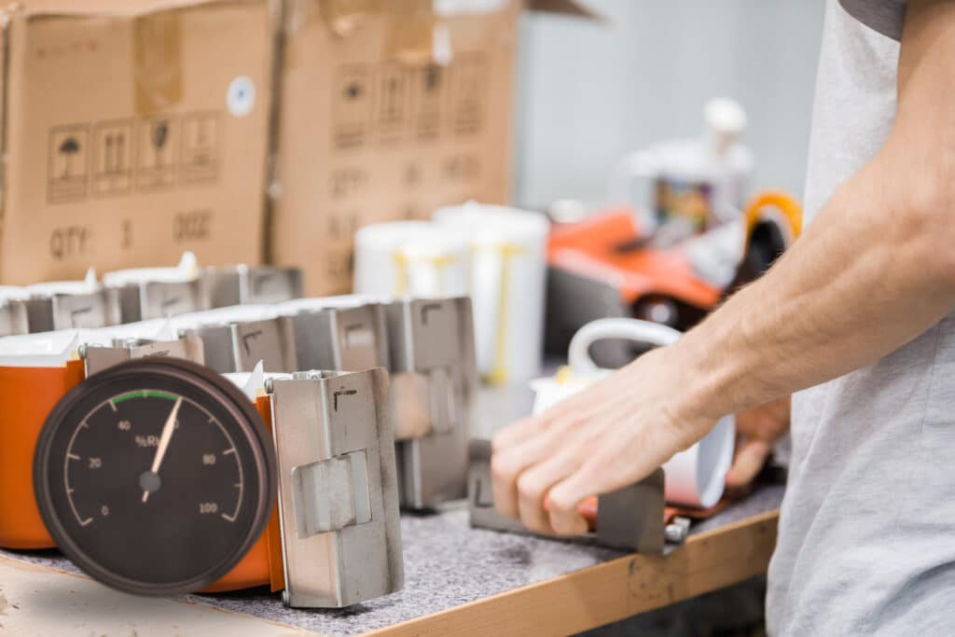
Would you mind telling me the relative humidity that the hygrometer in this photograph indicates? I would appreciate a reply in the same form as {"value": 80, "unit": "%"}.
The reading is {"value": 60, "unit": "%"}
